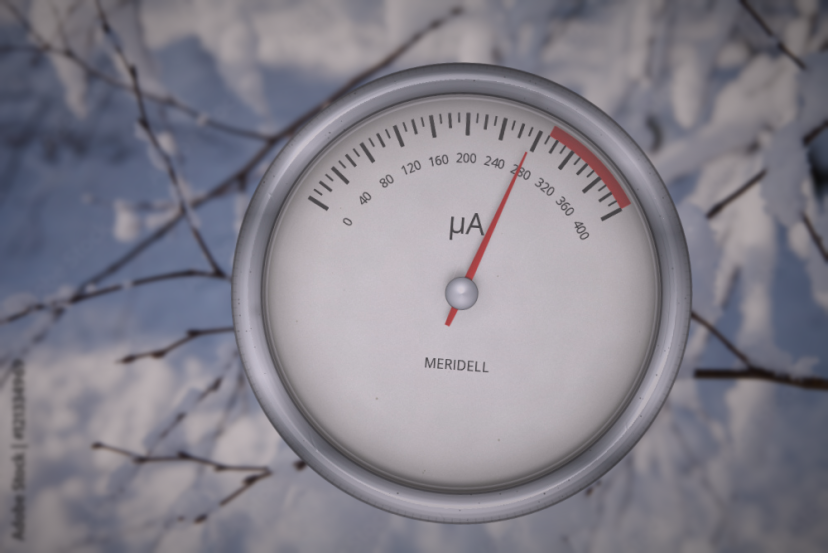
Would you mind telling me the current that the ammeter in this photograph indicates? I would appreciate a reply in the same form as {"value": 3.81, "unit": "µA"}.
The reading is {"value": 275, "unit": "µA"}
